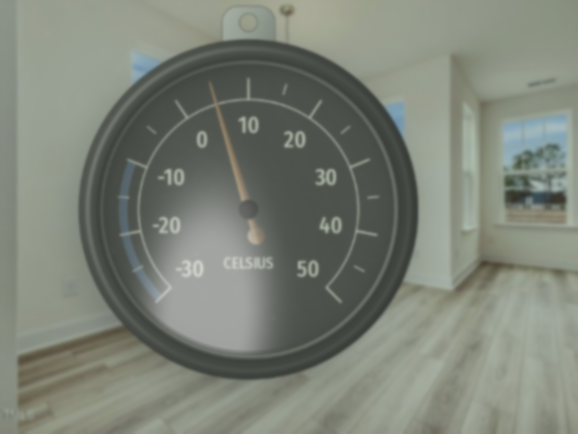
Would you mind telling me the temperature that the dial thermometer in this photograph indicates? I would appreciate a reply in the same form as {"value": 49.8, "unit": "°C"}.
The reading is {"value": 5, "unit": "°C"}
